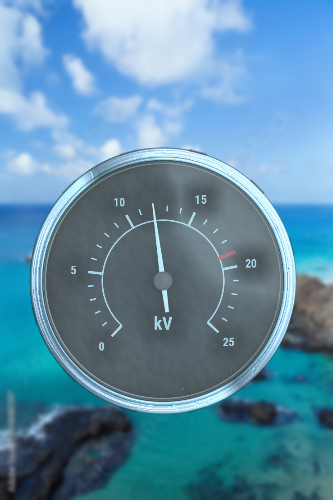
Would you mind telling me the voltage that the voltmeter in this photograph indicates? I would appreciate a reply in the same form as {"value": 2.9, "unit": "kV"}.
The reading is {"value": 12, "unit": "kV"}
